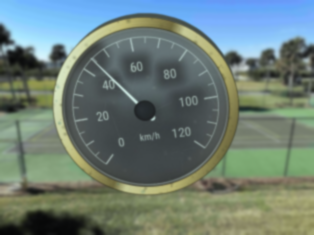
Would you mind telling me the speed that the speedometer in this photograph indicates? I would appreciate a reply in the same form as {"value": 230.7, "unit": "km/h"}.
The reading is {"value": 45, "unit": "km/h"}
